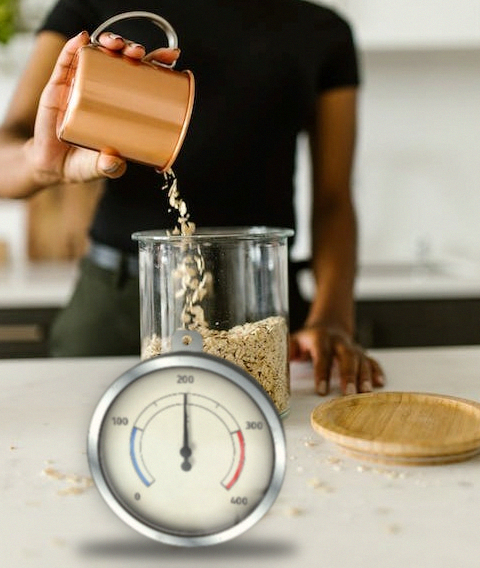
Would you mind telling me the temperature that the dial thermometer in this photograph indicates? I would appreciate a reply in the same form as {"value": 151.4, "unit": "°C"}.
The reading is {"value": 200, "unit": "°C"}
